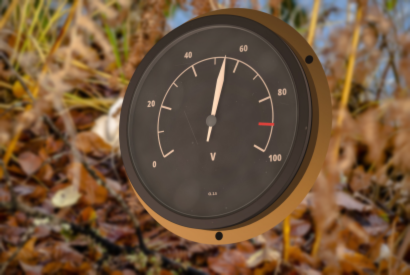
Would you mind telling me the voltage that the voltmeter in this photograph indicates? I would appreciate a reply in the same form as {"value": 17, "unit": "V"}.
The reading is {"value": 55, "unit": "V"}
